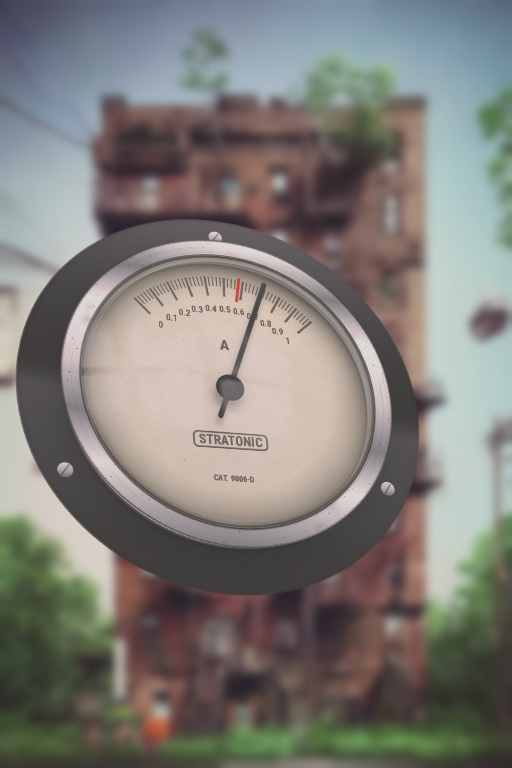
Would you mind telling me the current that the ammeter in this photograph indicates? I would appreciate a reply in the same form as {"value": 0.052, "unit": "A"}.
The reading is {"value": 0.7, "unit": "A"}
